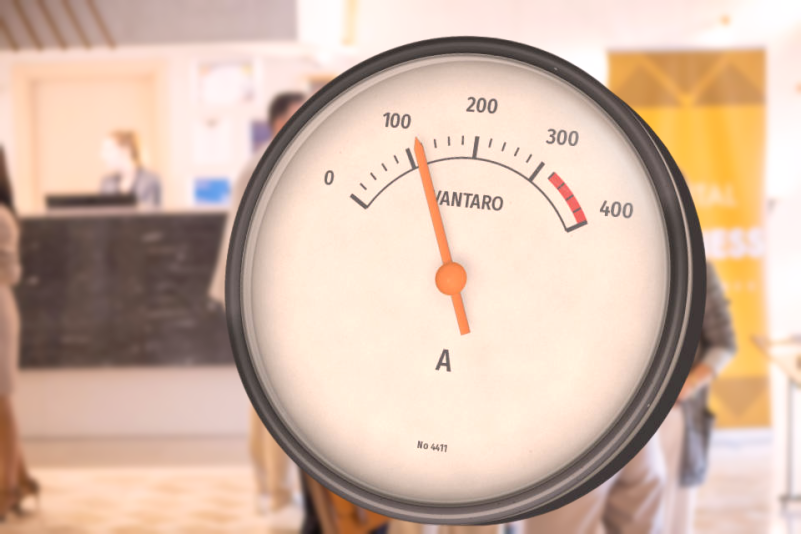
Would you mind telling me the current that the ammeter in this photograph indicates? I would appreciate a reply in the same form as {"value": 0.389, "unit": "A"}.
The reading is {"value": 120, "unit": "A"}
